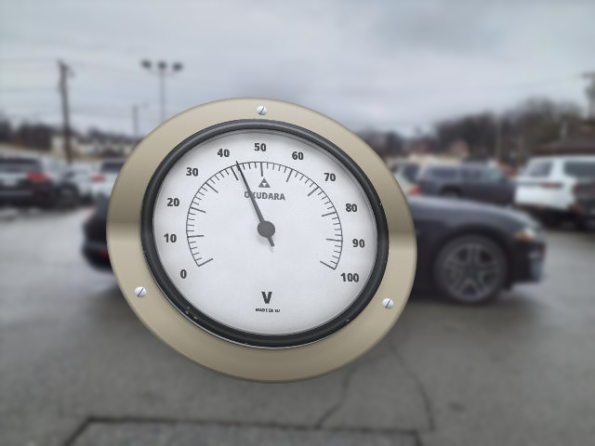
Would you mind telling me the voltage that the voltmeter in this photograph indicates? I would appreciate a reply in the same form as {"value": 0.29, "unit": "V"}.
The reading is {"value": 42, "unit": "V"}
